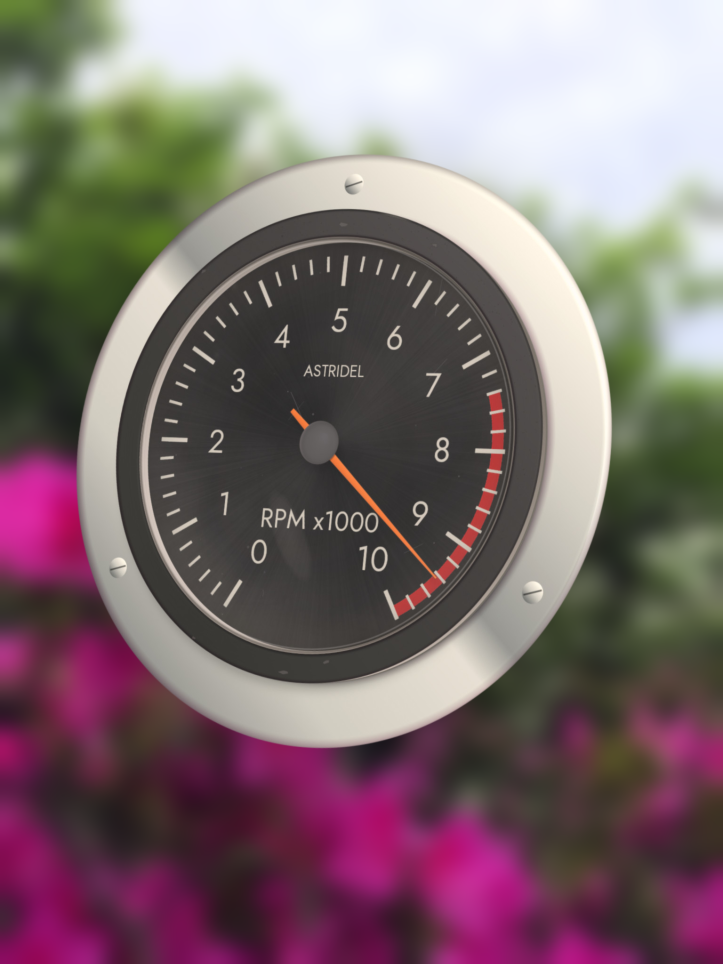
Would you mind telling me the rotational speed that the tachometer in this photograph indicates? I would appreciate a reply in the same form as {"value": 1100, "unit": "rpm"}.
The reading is {"value": 9400, "unit": "rpm"}
